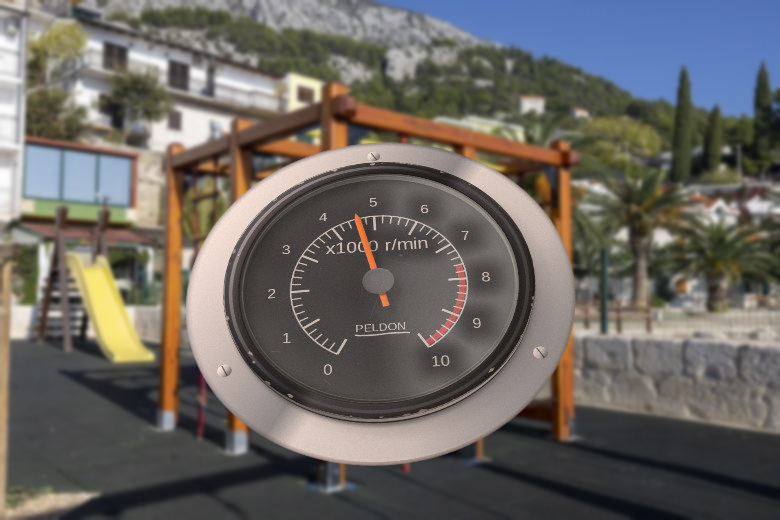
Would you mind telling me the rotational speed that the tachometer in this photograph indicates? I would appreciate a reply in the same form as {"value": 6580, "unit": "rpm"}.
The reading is {"value": 4600, "unit": "rpm"}
